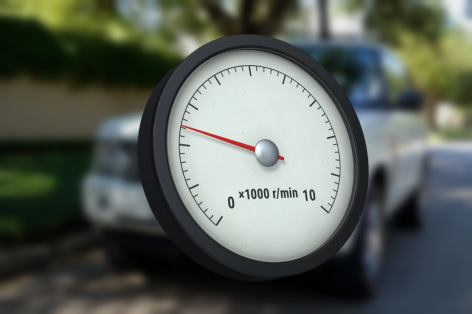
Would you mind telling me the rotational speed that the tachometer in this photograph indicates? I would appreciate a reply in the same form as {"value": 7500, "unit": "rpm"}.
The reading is {"value": 2400, "unit": "rpm"}
